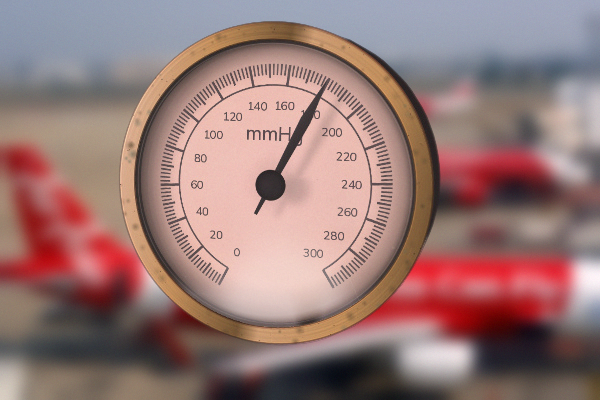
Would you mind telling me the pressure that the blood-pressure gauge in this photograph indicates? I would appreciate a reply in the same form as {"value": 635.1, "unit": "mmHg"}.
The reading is {"value": 180, "unit": "mmHg"}
